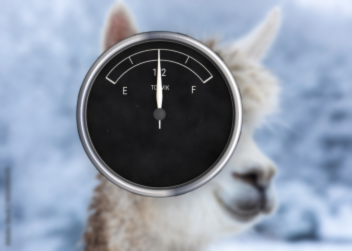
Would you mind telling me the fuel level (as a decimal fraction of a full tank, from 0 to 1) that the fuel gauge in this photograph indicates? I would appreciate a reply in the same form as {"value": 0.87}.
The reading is {"value": 0.5}
